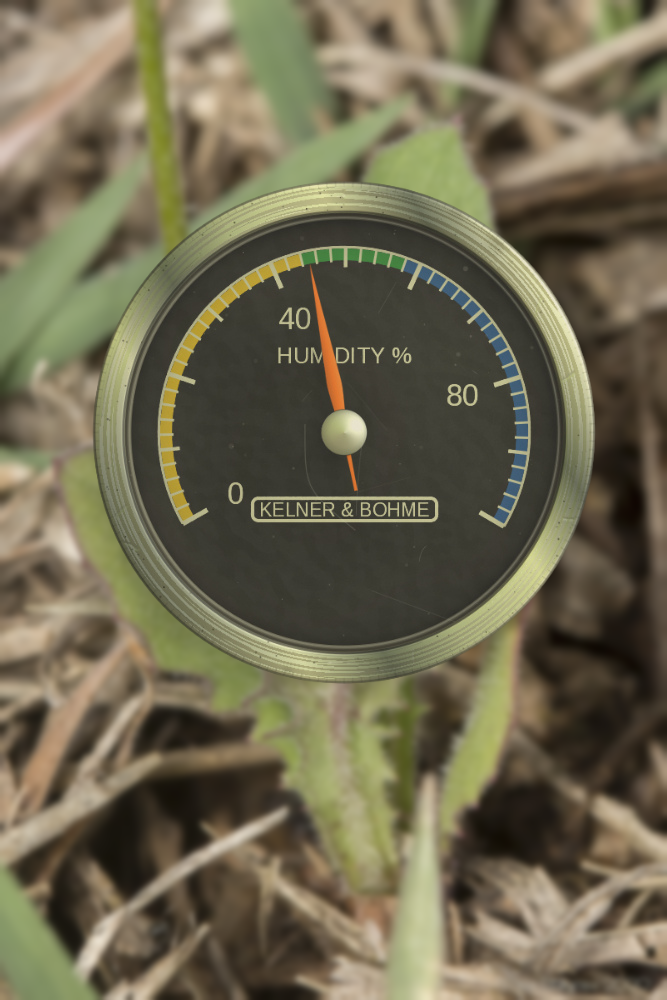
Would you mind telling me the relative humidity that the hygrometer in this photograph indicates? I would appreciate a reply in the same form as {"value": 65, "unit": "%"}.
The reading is {"value": 45, "unit": "%"}
